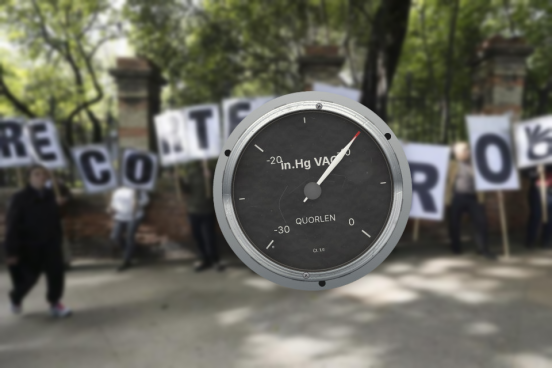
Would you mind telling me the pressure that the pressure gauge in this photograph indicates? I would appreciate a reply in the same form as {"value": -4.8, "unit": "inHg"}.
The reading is {"value": -10, "unit": "inHg"}
